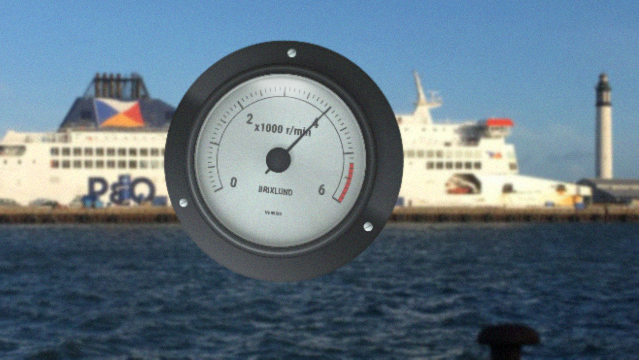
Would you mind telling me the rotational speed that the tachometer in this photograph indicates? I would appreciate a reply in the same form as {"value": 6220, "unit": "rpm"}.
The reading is {"value": 4000, "unit": "rpm"}
